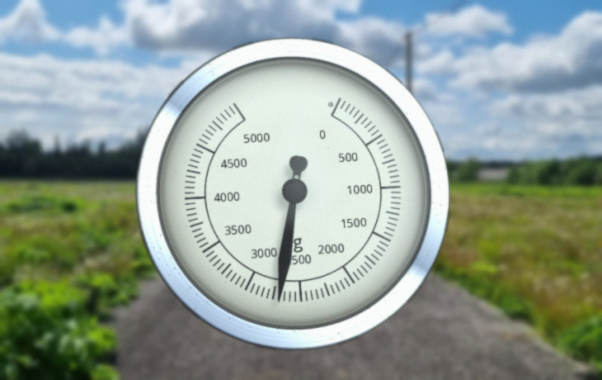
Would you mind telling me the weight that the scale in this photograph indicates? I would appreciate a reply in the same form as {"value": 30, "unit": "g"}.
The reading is {"value": 2700, "unit": "g"}
